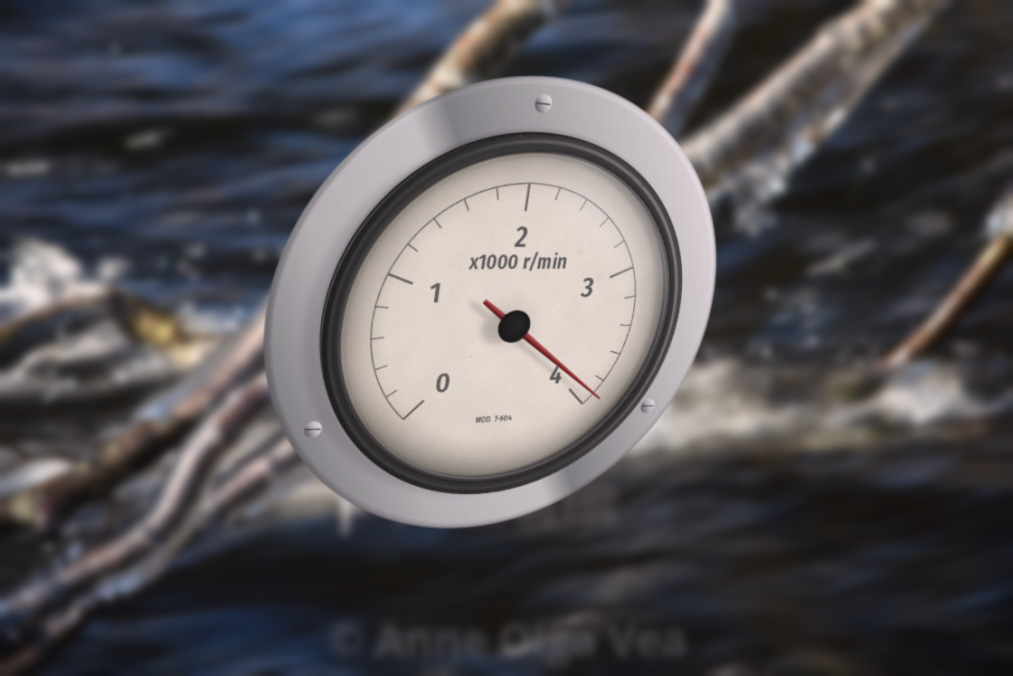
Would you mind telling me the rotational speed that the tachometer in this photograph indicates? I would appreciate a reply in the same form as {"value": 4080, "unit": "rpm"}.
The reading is {"value": 3900, "unit": "rpm"}
